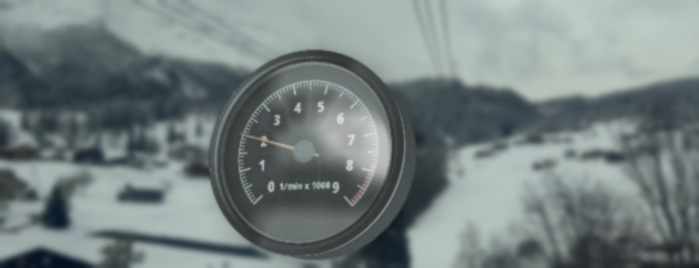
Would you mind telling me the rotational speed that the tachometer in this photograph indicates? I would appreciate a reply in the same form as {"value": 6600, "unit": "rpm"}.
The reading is {"value": 2000, "unit": "rpm"}
